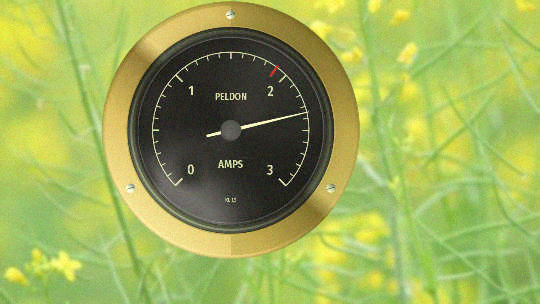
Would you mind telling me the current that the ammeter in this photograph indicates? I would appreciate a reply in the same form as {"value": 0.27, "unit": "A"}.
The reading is {"value": 2.35, "unit": "A"}
